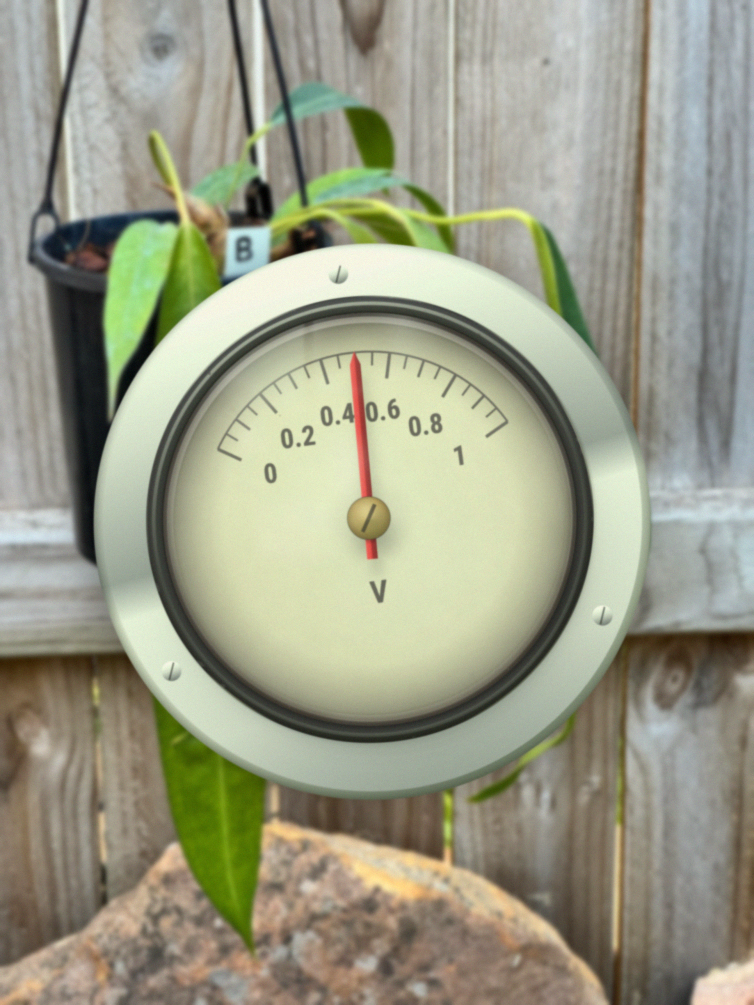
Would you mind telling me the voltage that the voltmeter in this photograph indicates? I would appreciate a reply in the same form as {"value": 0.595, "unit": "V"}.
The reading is {"value": 0.5, "unit": "V"}
